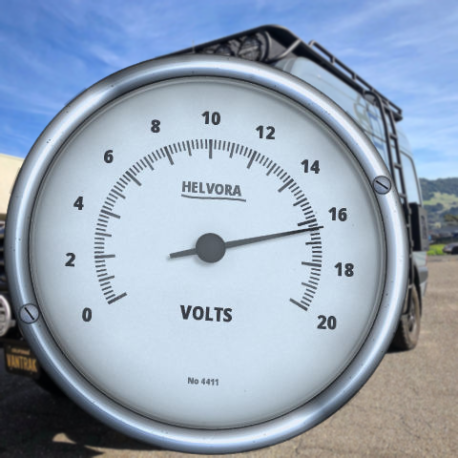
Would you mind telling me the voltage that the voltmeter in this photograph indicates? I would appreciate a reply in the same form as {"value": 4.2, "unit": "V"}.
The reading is {"value": 16.4, "unit": "V"}
